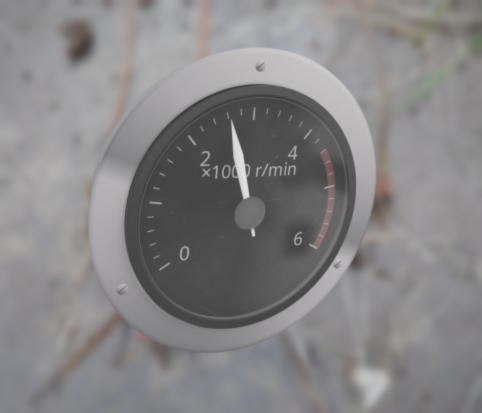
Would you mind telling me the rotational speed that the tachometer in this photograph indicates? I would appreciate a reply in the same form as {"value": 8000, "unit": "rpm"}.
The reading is {"value": 2600, "unit": "rpm"}
